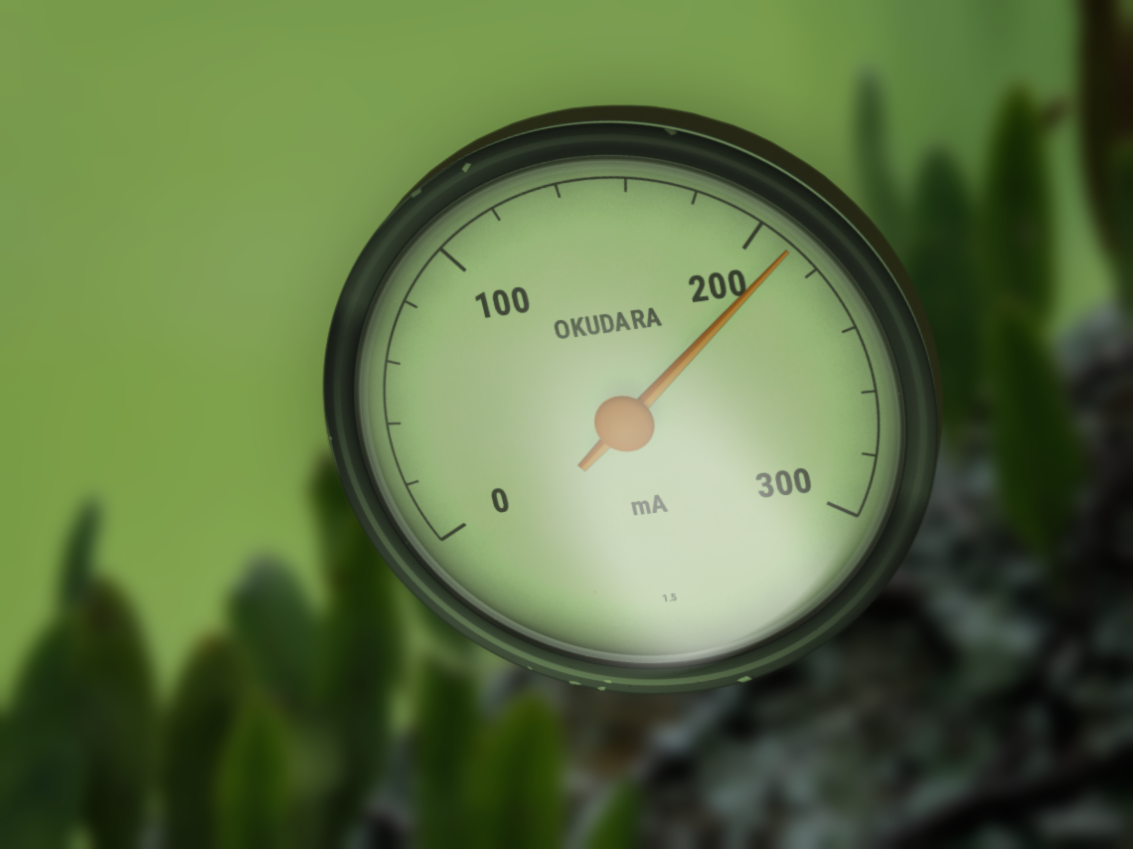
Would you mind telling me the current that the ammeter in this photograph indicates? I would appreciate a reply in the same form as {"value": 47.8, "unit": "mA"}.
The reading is {"value": 210, "unit": "mA"}
